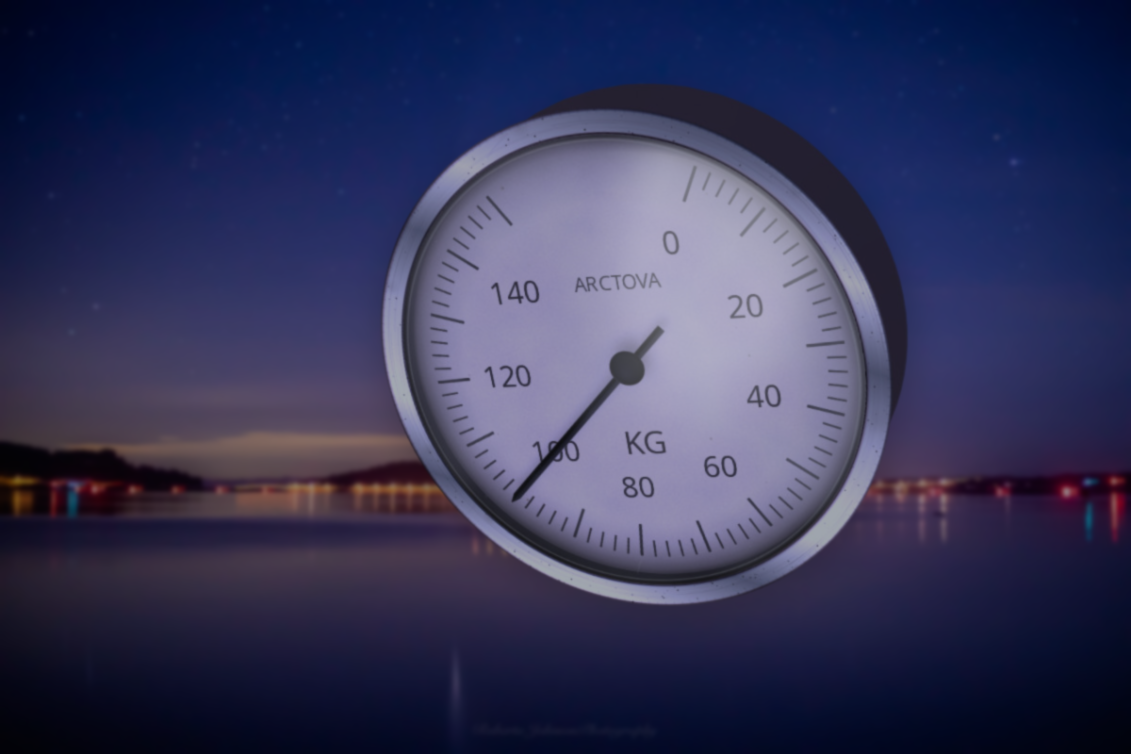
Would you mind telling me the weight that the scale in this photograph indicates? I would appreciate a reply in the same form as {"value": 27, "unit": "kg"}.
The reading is {"value": 100, "unit": "kg"}
